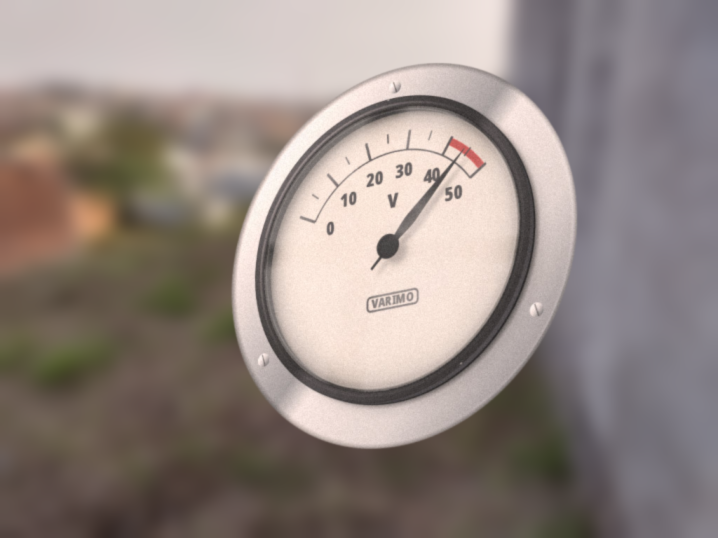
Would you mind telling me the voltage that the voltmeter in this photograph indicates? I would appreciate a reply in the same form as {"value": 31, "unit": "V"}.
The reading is {"value": 45, "unit": "V"}
